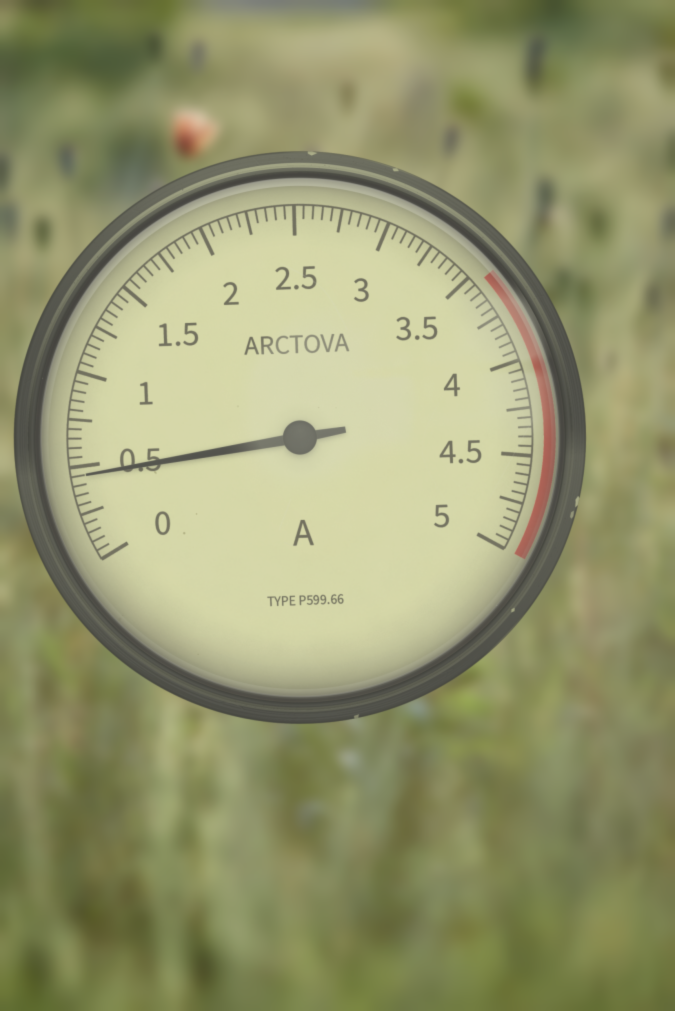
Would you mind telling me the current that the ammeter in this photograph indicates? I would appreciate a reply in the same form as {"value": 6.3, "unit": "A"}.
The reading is {"value": 0.45, "unit": "A"}
